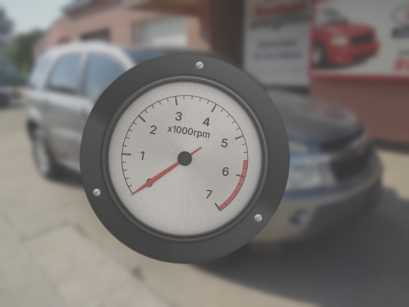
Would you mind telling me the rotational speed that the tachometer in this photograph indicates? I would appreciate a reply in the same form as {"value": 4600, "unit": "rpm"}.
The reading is {"value": 0, "unit": "rpm"}
